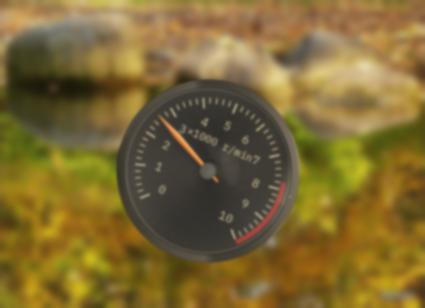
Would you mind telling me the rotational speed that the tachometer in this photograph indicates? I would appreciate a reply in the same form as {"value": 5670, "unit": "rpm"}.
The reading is {"value": 2600, "unit": "rpm"}
